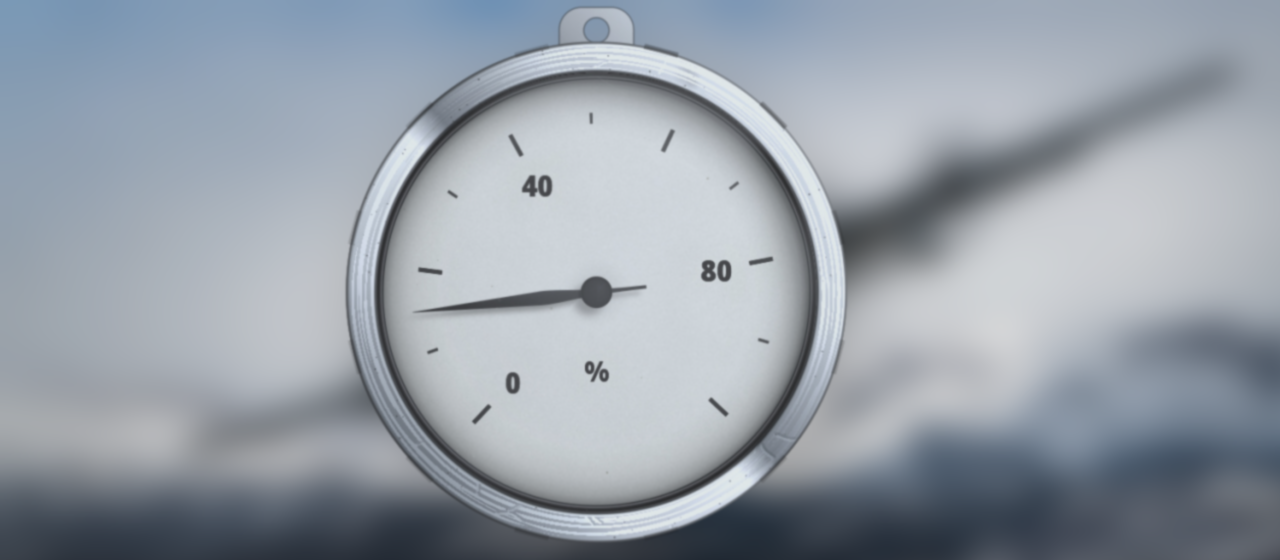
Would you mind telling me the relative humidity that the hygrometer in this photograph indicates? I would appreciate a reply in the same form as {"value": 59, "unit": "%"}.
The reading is {"value": 15, "unit": "%"}
